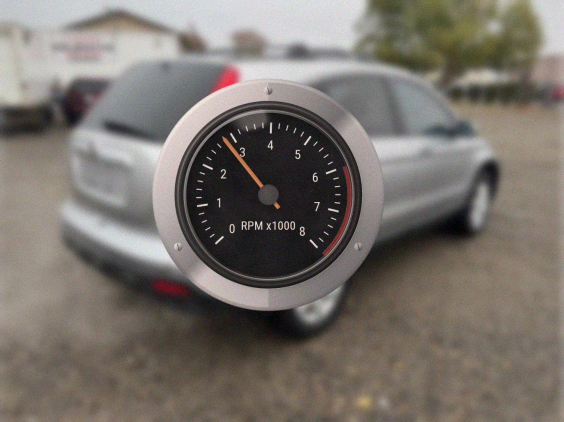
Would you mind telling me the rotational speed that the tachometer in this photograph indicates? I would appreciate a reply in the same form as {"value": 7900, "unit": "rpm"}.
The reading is {"value": 2800, "unit": "rpm"}
